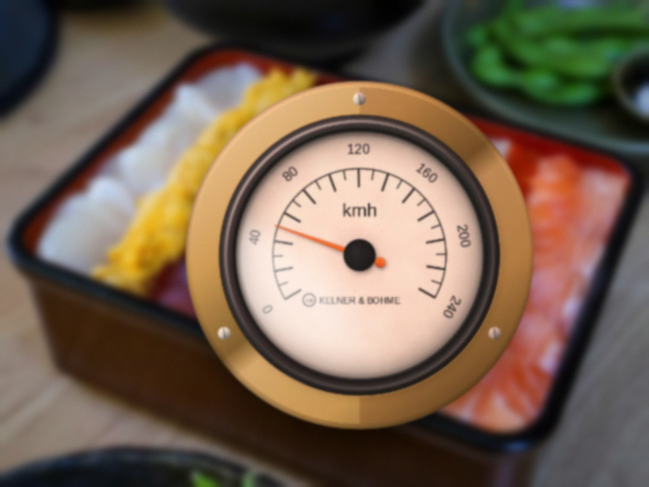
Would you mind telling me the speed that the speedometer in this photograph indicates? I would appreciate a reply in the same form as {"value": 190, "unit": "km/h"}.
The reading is {"value": 50, "unit": "km/h"}
